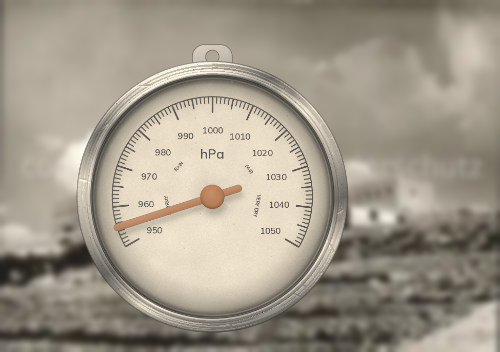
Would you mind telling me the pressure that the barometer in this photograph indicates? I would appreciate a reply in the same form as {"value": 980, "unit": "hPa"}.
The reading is {"value": 955, "unit": "hPa"}
